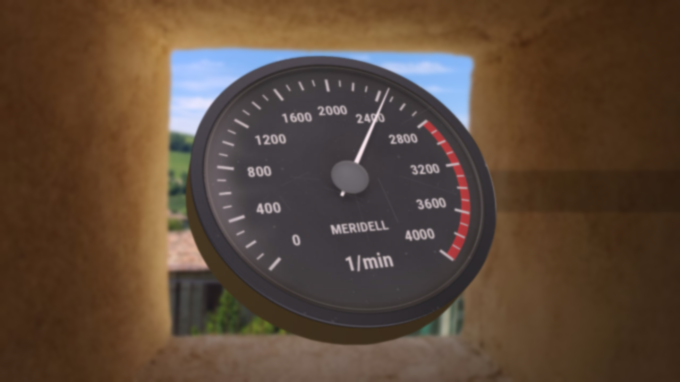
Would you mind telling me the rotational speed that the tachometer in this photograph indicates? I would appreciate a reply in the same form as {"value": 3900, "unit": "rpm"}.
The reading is {"value": 2450, "unit": "rpm"}
